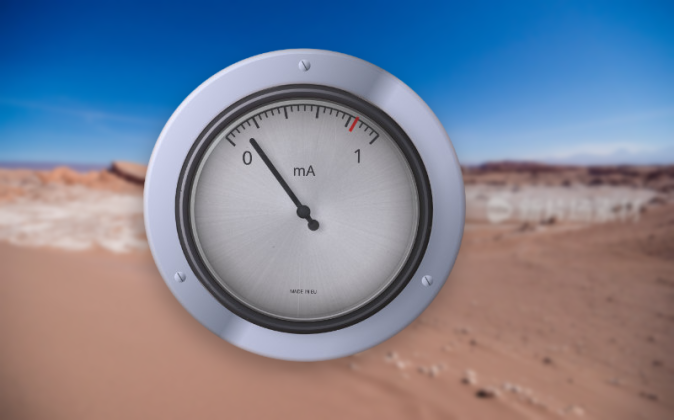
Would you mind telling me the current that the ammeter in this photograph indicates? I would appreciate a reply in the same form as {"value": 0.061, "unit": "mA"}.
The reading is {"value": 0.12, "unit": "mA"}
